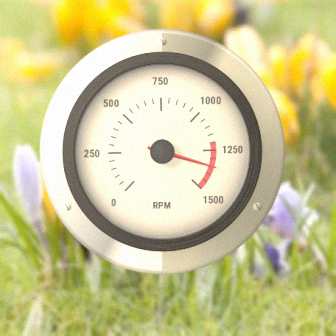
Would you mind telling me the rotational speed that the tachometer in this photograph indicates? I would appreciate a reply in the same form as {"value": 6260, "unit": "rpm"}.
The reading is {"value": 1350, "unit": "rpm"}
